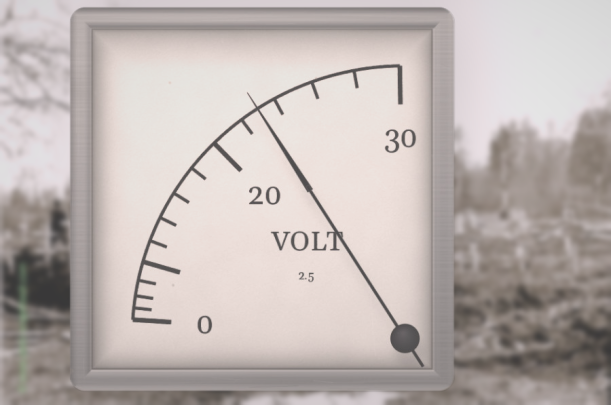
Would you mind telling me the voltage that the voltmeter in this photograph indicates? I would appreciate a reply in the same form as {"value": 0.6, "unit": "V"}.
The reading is {"value": 23, "unit": "V"}
